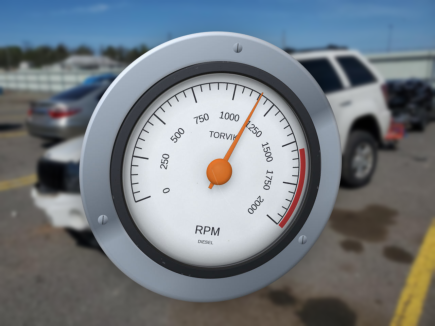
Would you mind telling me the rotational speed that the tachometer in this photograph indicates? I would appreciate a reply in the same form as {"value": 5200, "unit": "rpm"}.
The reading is {"value": 1150, "unit": "rpm"}
